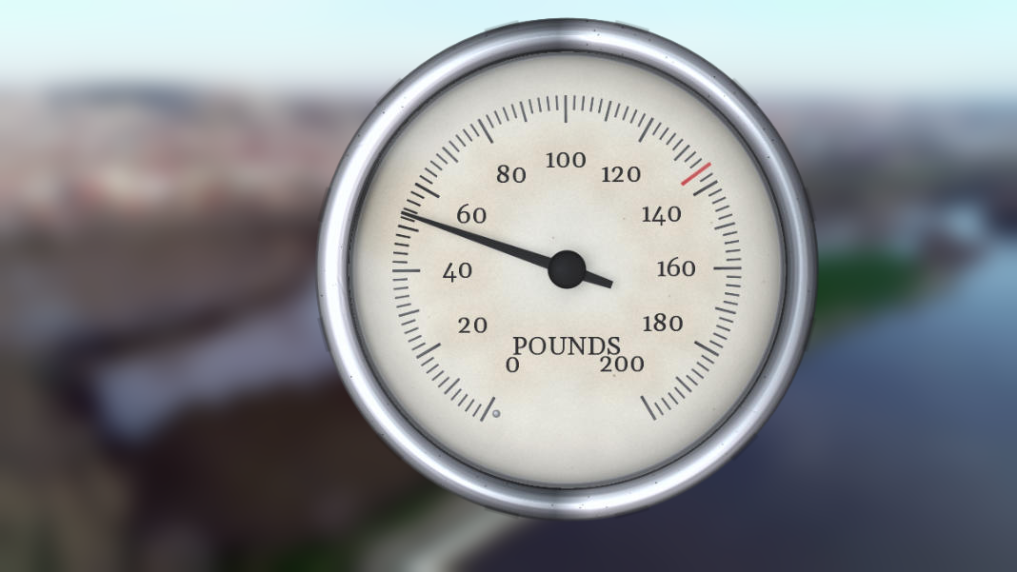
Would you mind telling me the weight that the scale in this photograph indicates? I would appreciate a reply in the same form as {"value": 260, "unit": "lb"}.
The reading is {"value": 53, "unit": "lb"}
